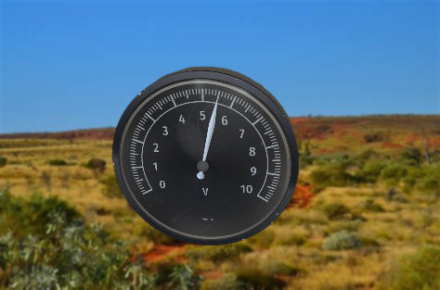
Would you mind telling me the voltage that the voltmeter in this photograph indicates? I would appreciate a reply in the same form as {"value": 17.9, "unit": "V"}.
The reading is {"value": 5.5, "unit": "V"}
